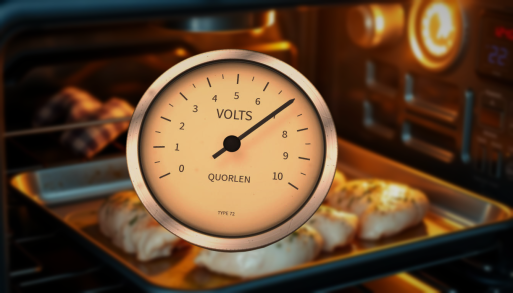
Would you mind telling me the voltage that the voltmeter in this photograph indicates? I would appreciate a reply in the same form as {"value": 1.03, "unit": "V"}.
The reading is {"value": 7, "unit": "V"}
